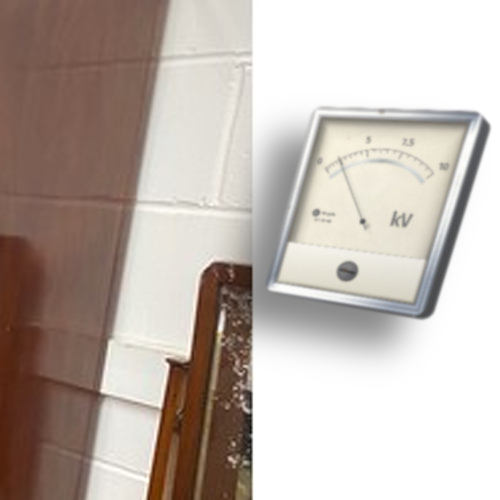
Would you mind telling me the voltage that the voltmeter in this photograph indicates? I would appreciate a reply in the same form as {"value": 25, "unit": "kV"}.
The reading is {"value": 2.5, "unit": "kV"}
